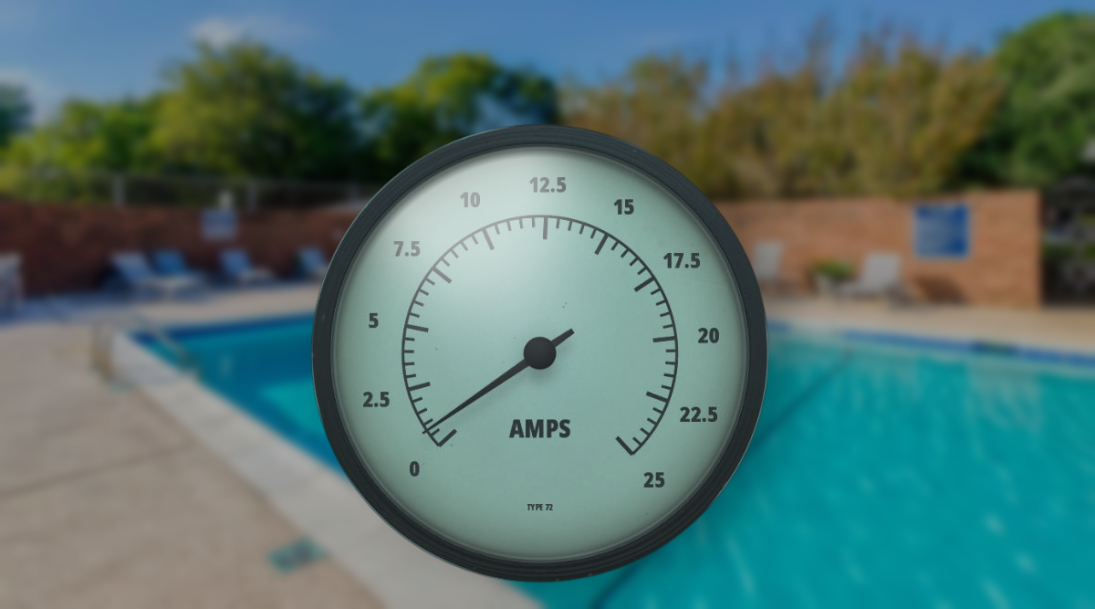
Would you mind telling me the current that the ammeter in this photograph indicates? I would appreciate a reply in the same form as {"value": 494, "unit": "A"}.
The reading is {"value": 0.75, "unit": "A"}
